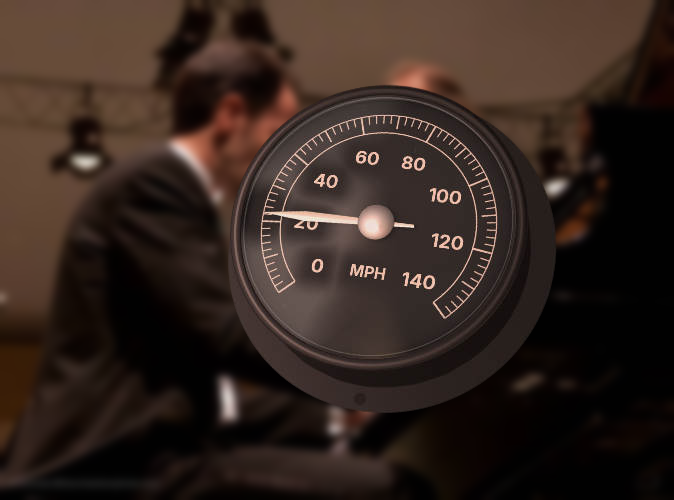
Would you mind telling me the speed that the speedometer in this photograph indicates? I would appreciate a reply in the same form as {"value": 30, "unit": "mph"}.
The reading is {"value": 22, "unit": "mph"}
